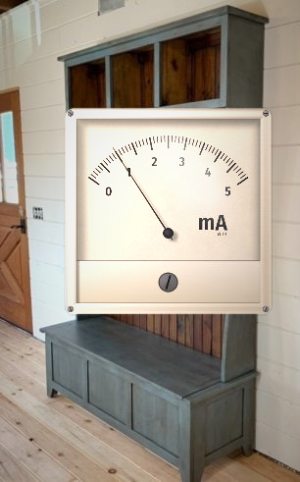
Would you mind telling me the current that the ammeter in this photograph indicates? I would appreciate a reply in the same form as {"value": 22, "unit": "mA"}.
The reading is {"value": 1, "unit": "mA"}
